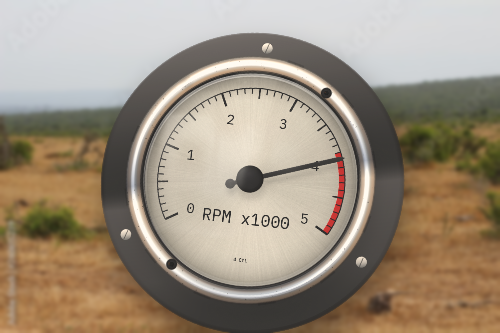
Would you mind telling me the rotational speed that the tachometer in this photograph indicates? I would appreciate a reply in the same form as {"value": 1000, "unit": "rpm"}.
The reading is {"value": 4000, "unit": "rpm"}
